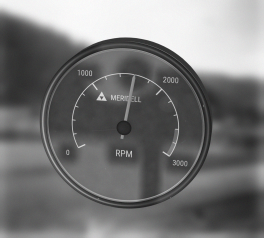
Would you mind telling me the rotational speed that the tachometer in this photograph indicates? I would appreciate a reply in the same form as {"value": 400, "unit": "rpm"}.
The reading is {"value": 1600, "unit": "rpm"}
